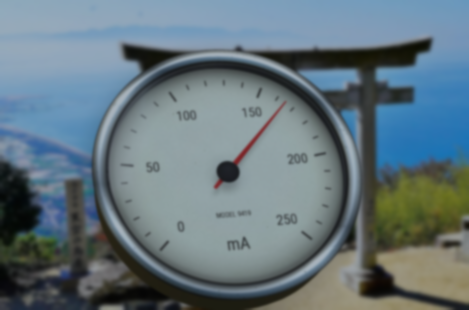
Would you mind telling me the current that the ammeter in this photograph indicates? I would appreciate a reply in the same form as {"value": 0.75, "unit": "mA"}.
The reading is {"value": 165, "unit": "mA"}
